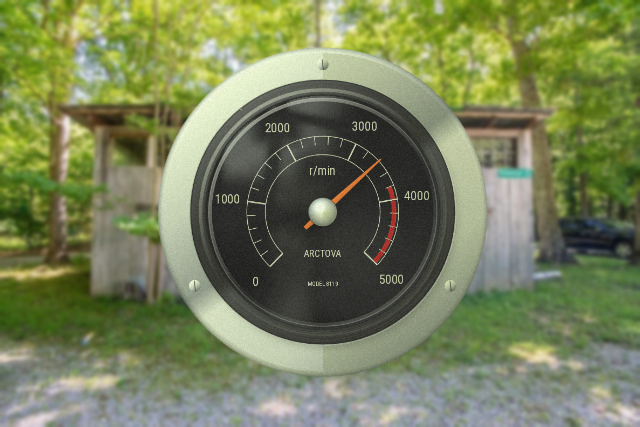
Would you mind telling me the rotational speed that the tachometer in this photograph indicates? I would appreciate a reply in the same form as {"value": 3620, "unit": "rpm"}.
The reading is {"value": 3400, "unit": "rpm"}
